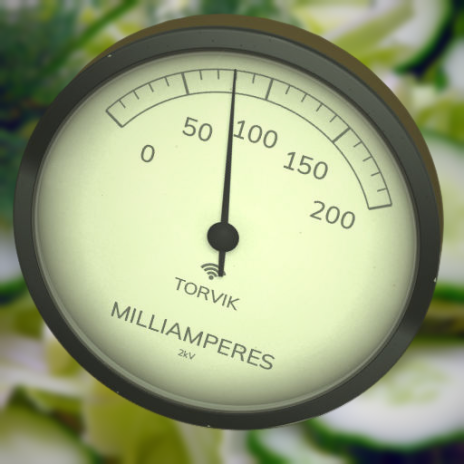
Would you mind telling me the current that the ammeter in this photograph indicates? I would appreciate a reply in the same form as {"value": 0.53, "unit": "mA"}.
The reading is {"value": 80, "unit": "mA"}
